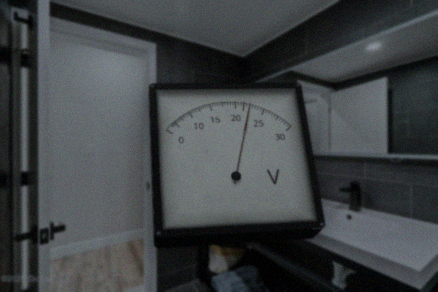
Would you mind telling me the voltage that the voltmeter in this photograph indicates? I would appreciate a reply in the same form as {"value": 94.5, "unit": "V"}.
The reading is {"value": 22.5, "unit": "V"}
